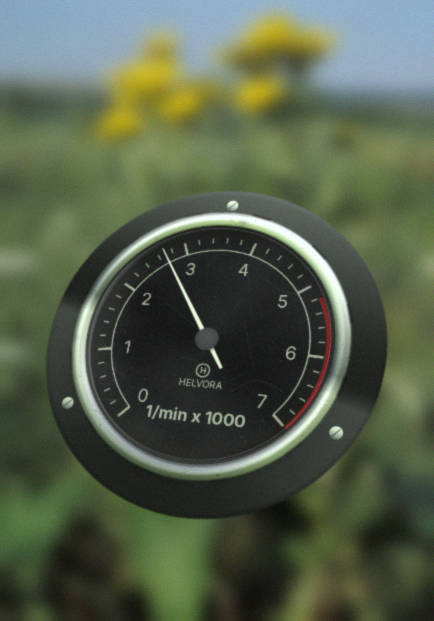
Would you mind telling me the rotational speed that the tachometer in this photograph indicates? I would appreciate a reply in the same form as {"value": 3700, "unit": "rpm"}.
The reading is {"value": 2700, "unit": "rpm"}
